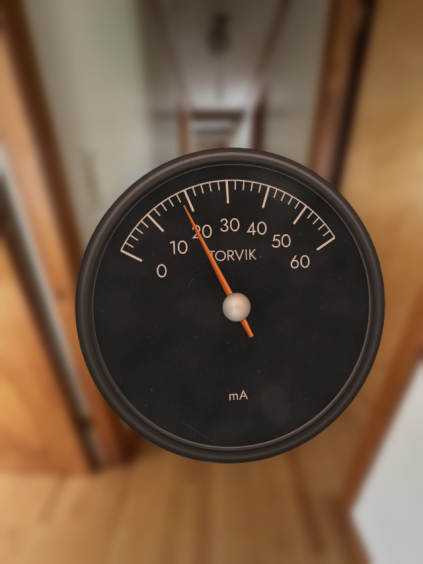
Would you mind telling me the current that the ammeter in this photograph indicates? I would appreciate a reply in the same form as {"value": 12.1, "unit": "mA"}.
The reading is {"value": 18, "unit": "mA"}
